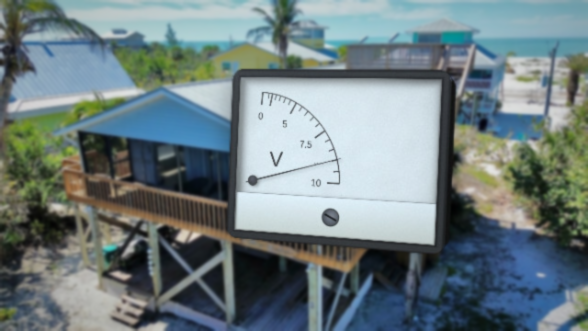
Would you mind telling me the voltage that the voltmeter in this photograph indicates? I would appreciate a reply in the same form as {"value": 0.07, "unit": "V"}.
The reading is {"value": 9, "unit": "V"}
